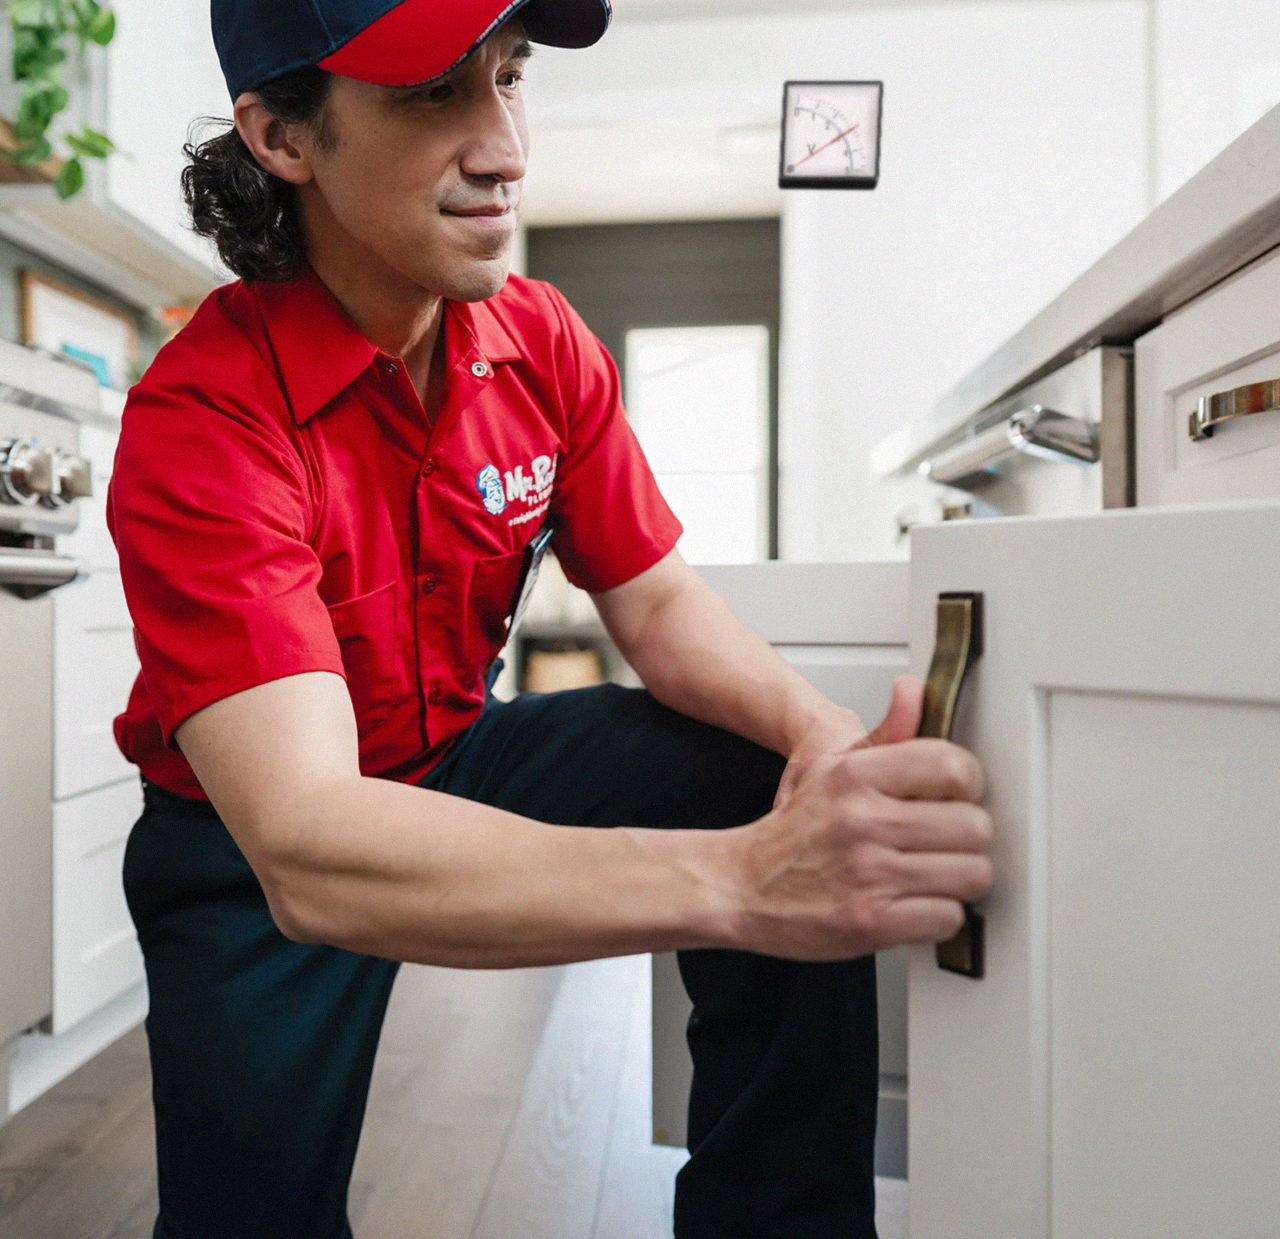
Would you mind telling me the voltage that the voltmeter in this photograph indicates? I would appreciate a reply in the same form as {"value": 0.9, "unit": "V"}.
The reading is {"value": 3, "unit": "V"}
